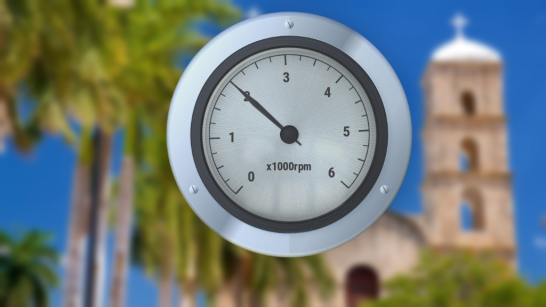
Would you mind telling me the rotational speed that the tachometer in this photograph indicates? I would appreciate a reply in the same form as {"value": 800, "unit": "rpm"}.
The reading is {"value": 2000, "unit": "rpm"}
